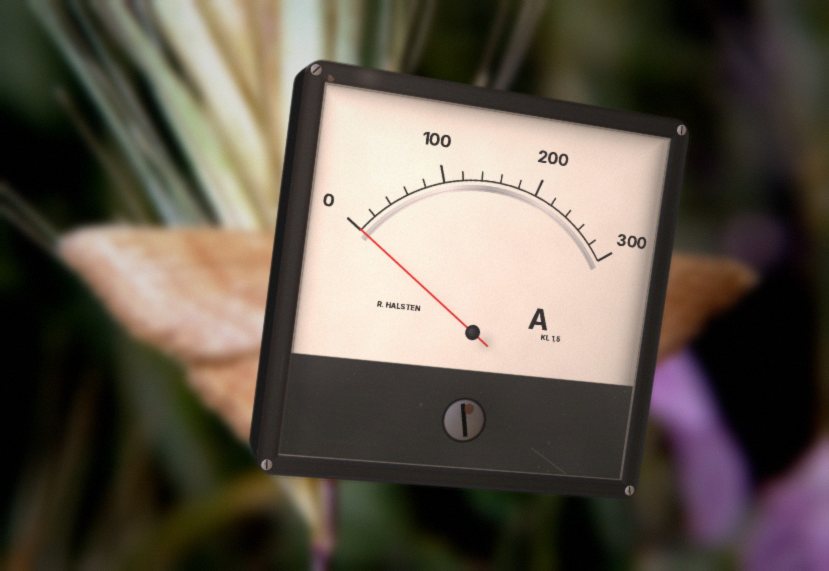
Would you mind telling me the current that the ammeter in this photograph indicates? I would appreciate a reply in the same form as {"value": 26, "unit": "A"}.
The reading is {"value": 0, "unit": "A"}
